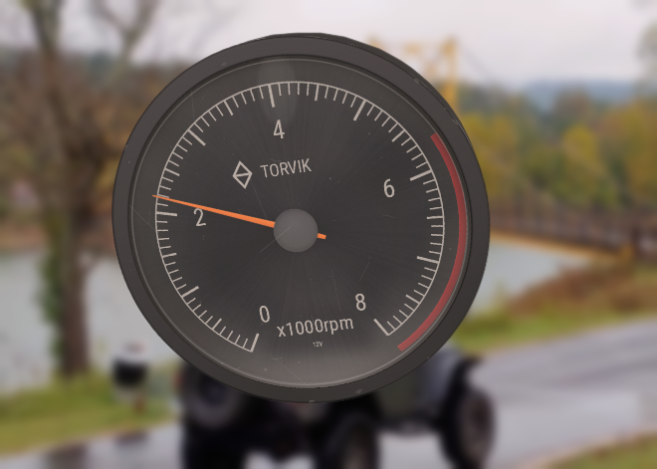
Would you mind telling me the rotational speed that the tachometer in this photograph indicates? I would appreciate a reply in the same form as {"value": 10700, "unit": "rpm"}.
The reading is {"value": 2200, "unit": "rpm"}
